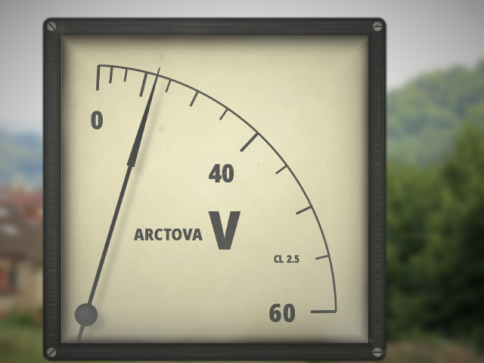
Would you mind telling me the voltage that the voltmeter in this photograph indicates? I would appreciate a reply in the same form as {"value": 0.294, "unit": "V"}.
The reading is {"value": 22.5, "unit": "V"}
